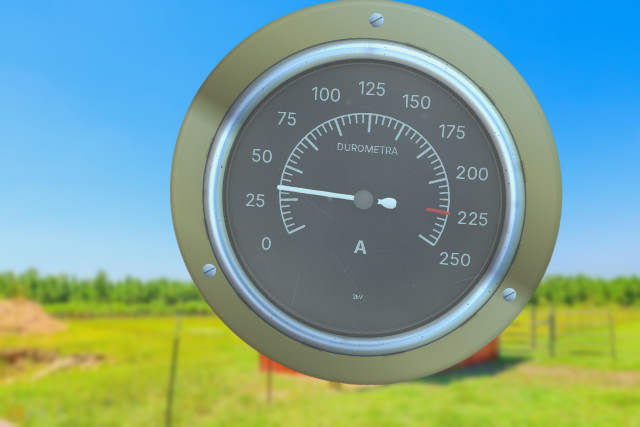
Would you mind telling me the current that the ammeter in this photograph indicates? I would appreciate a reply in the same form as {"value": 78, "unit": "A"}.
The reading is {"value": 35, "unit": "A"}
